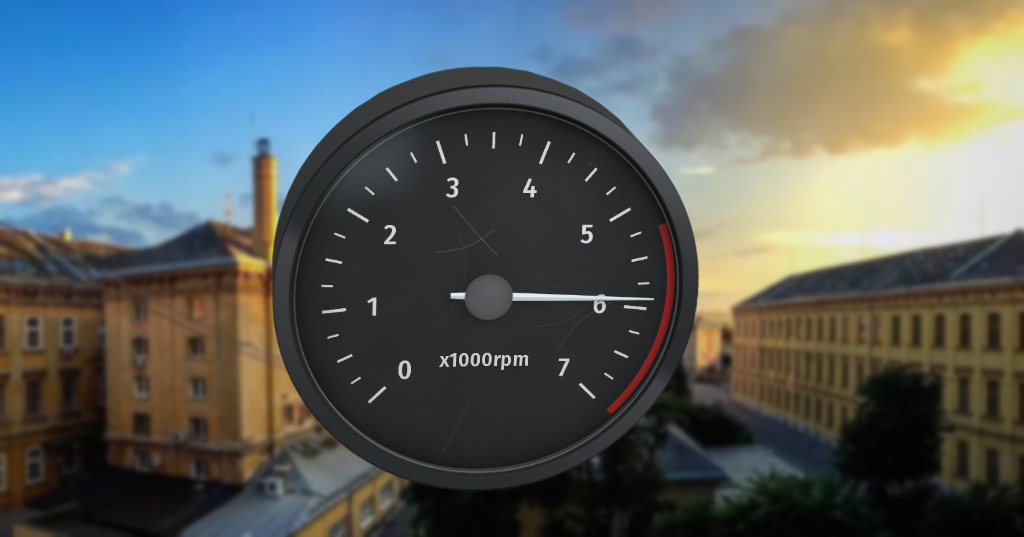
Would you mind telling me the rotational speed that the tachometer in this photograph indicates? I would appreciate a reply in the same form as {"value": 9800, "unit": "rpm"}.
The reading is {"value": 5875, "unit": "rpm"}
